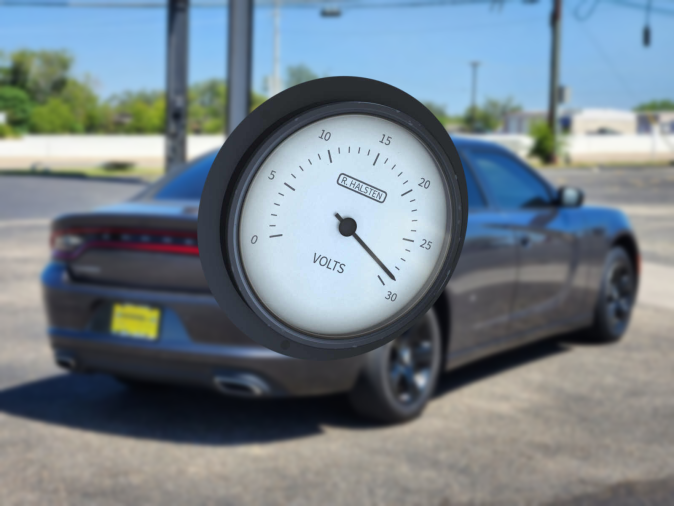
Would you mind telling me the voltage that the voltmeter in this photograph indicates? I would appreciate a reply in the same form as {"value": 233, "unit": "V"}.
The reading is {"value": 29, "unit": "V"}
